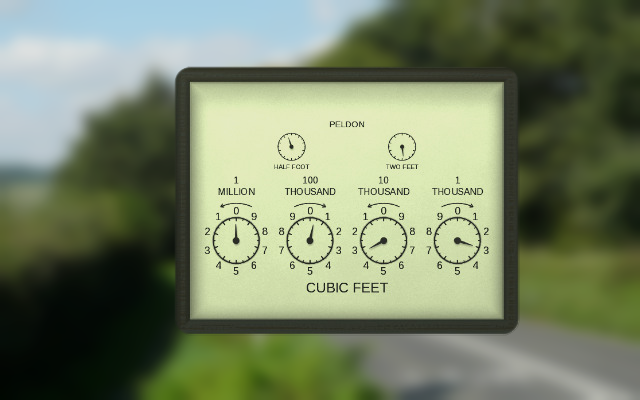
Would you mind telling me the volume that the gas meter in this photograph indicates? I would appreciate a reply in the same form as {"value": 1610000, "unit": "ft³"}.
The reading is {"value": 3300, "unit": "ft³"}
